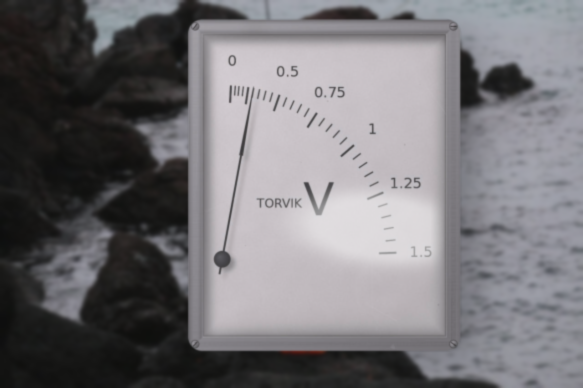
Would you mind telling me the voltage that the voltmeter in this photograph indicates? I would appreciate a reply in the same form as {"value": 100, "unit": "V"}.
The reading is {"value": 0.3, "unit": "V"}
